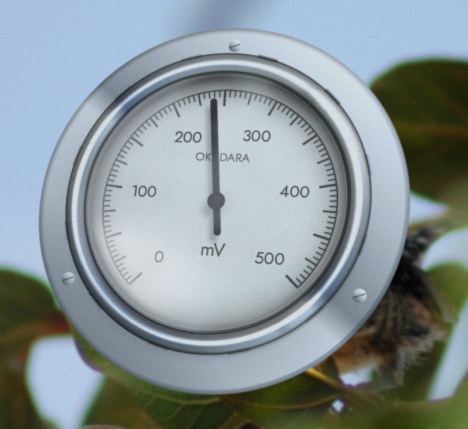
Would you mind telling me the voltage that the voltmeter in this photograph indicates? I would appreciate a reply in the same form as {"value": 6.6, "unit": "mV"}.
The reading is {"value": 240, "unit": "mV"}
